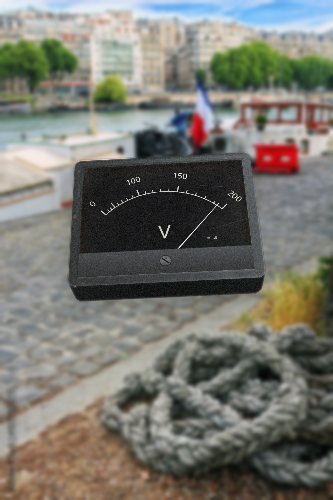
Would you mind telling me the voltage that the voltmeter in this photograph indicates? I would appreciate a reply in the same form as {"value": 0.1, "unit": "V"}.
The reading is {"value": 195, "unit": "V"}
